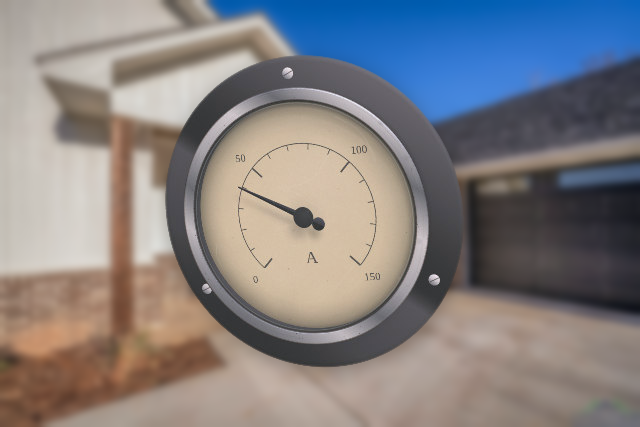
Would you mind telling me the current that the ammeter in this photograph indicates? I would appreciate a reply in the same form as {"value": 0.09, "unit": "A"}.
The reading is {"value": 40, "unit": "A"}
